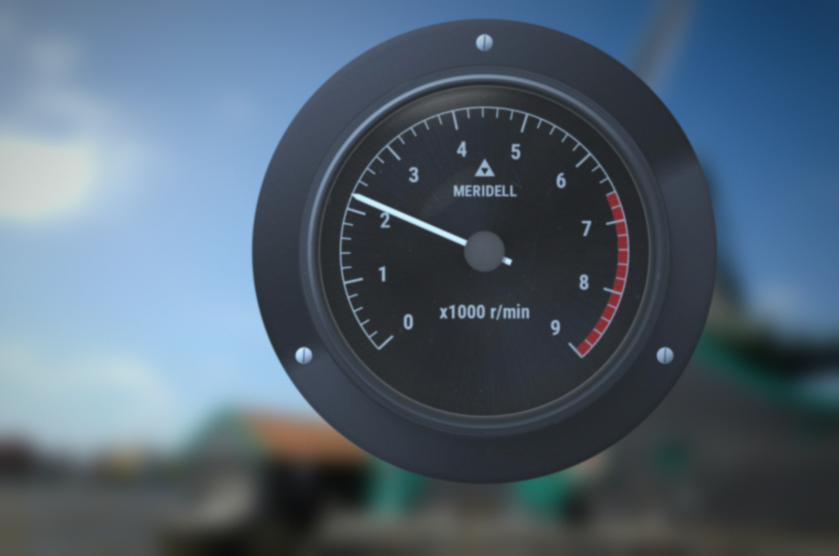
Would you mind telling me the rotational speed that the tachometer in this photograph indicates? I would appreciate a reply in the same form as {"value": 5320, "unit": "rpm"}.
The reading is {"value": 2200, "unit": "rpm"}
